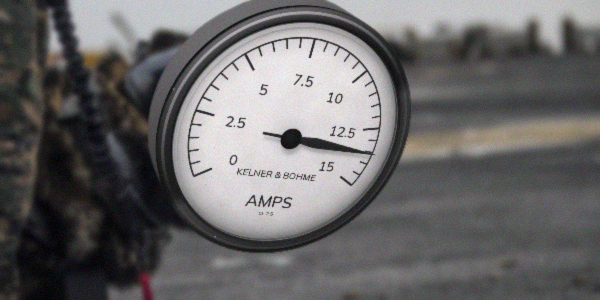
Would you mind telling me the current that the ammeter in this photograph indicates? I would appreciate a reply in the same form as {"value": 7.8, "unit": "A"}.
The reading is {"value": 13.5, "unit": "A"}
